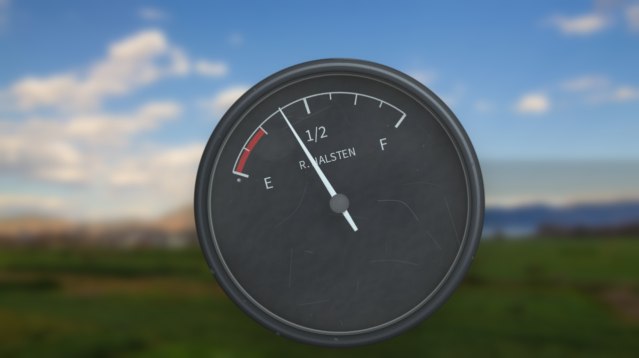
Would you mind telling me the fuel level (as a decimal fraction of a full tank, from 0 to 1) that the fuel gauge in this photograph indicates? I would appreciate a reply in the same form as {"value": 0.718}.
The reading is {"value": 0.375}
